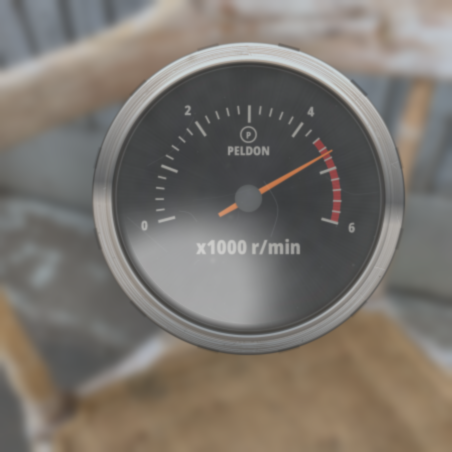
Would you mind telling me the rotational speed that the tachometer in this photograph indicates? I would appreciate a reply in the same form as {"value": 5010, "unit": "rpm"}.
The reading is {"value": 4700, "unit": "rpm"}
